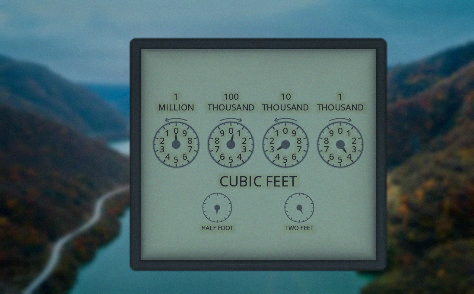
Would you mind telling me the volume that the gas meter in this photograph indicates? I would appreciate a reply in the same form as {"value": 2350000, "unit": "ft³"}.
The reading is {"value": 3400, "unit": "ft³"}
